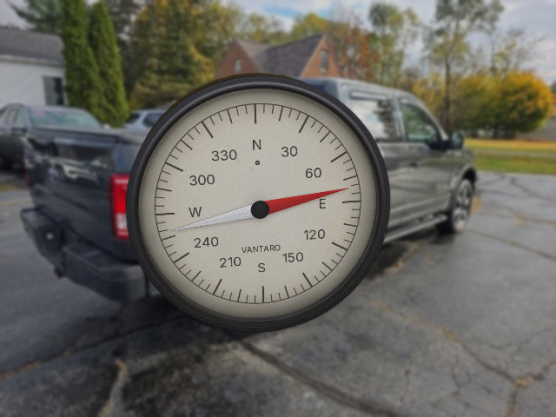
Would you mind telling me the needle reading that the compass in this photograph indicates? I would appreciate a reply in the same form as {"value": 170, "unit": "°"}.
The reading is {"value": 80, "unit": "°"}
